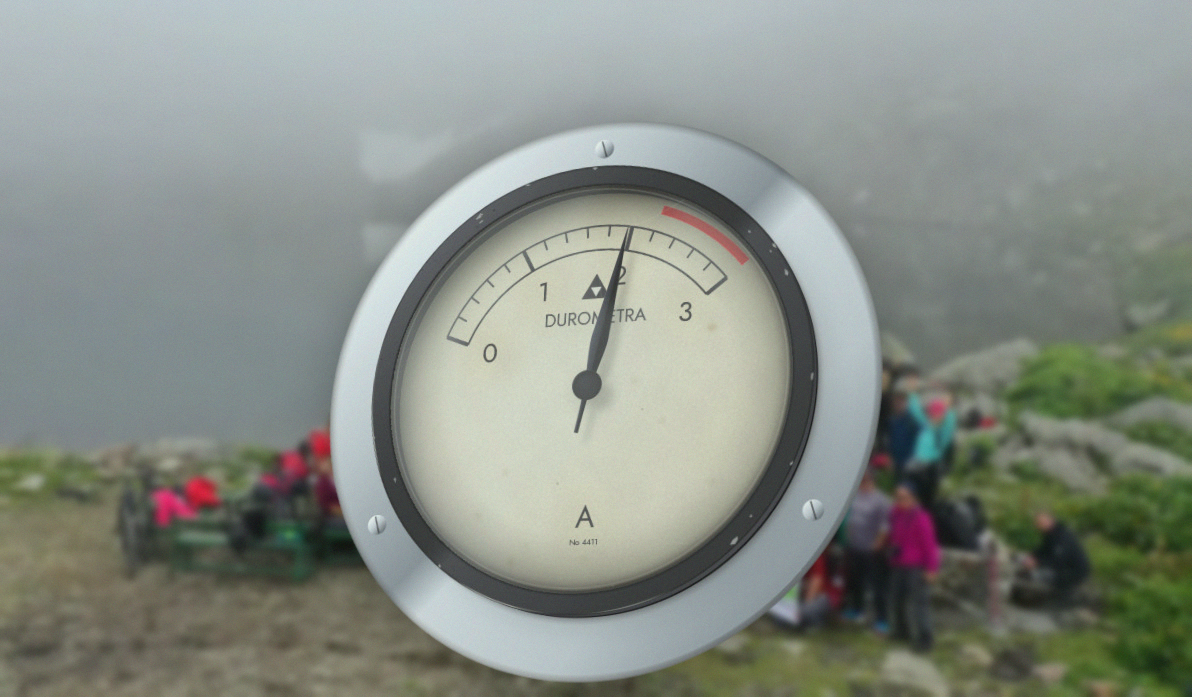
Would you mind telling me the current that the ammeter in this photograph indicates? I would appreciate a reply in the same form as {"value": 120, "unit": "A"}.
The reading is {"value": 2, "unit": "A"}
